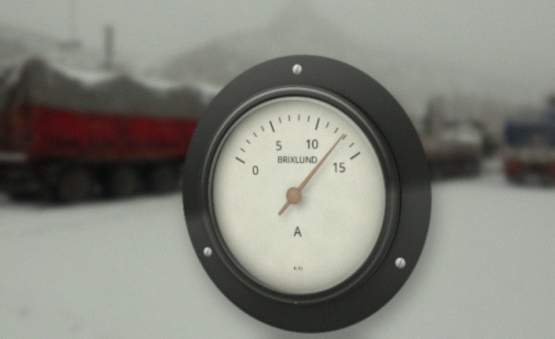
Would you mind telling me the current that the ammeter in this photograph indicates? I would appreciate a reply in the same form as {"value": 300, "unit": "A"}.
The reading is {"value": 13, "unit": "A"}
